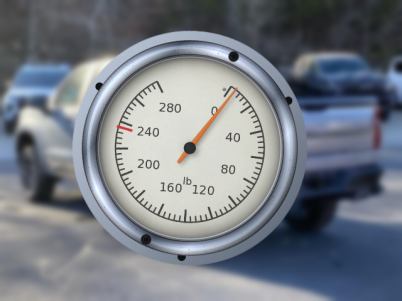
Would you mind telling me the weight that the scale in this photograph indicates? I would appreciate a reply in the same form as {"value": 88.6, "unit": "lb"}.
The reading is {"value": 4, "unit": "lb"}
